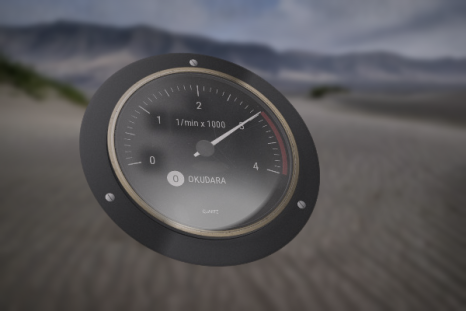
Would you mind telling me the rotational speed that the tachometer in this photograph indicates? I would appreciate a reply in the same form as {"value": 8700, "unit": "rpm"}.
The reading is {"value": 3000, "unit": "rpm"}
